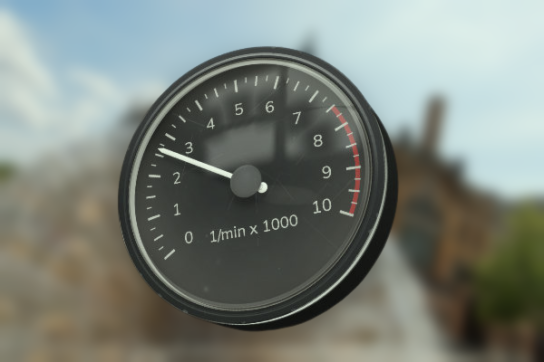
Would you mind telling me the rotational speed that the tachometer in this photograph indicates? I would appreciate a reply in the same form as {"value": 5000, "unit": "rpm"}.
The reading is {"value": 2625, "unit": "rpm"}
